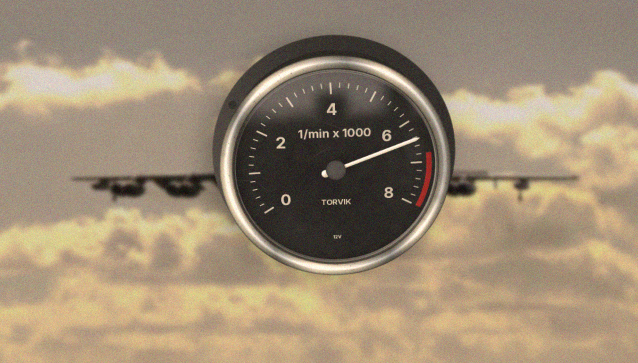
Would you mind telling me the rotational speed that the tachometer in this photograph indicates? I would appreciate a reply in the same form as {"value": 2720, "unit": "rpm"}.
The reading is {"value": 6400, "unit": "rpm"}
